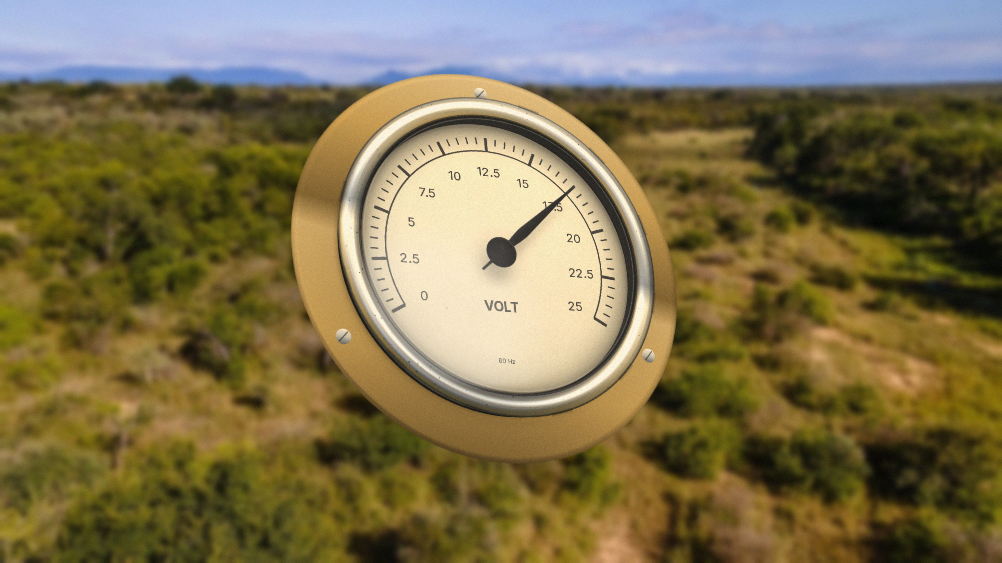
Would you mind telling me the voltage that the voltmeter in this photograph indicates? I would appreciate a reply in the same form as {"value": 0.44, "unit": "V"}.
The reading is {"value": 17.5, "unit": "V"}
